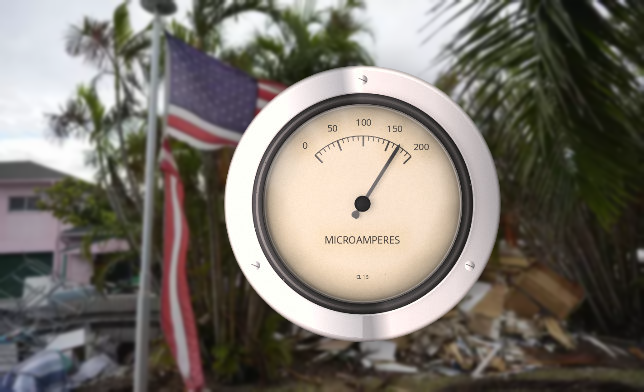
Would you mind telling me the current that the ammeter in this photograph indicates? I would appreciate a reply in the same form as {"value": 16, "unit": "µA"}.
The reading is {"value": 170, "unit": "µA"}
